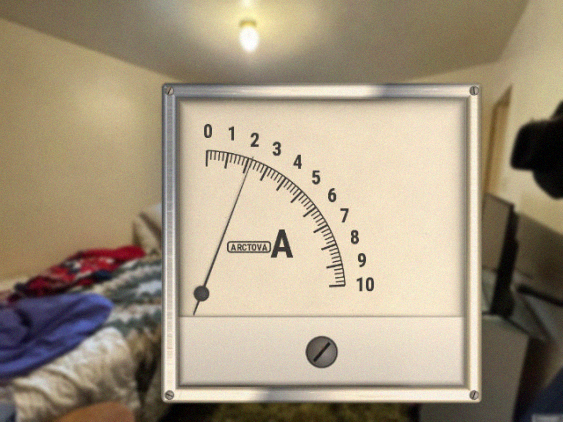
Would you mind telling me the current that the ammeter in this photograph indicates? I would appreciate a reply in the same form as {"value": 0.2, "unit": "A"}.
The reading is {"value": 2.2, "unit": "A"}
